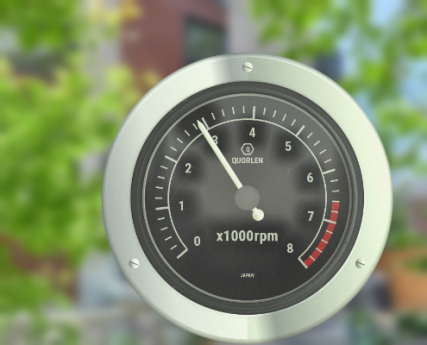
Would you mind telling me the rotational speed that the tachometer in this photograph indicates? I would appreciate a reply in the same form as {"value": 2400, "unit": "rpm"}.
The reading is {"value": 2900, "unit": "rpm"}
